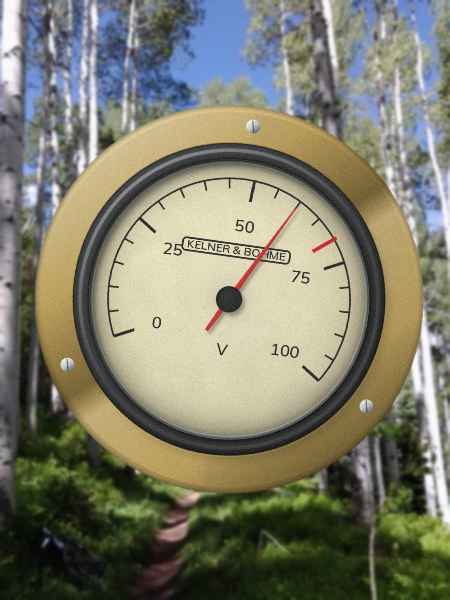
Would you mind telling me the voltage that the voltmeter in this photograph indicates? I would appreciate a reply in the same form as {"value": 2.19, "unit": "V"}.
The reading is {"value": 60, "unit": "V"}
